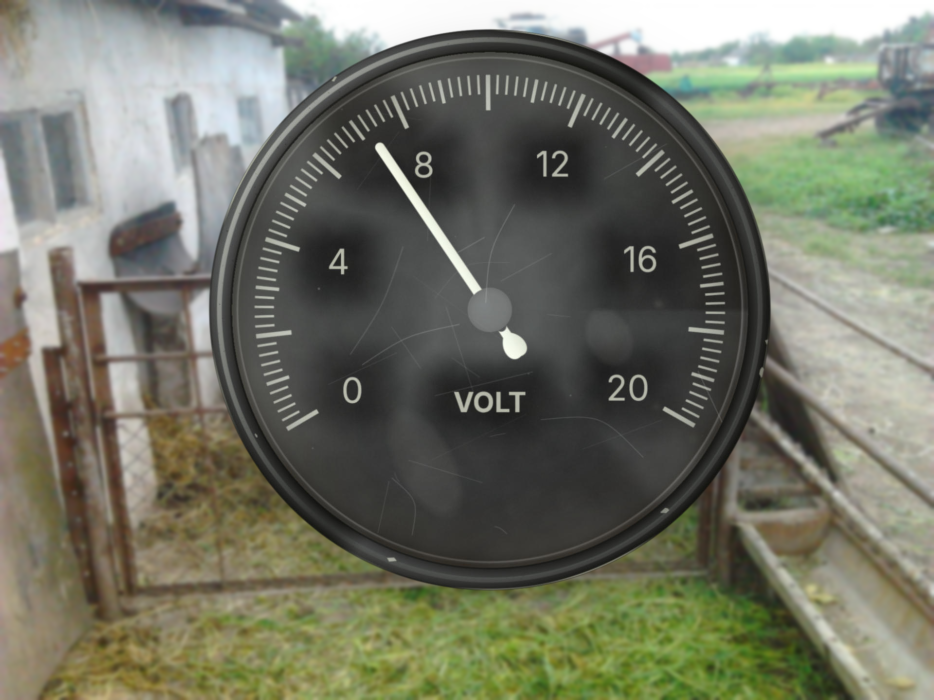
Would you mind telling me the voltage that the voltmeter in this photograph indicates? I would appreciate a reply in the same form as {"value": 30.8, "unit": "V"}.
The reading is {"value": 7.2, "unit": "V"}
